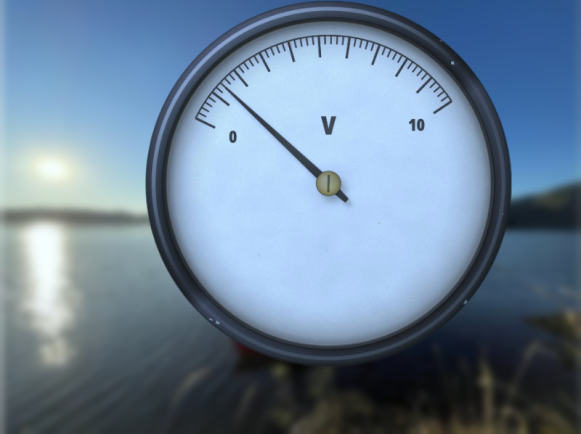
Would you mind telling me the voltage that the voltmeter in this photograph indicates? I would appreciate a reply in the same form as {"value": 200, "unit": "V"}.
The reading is {"value": 1.4, "unit": "V"}
